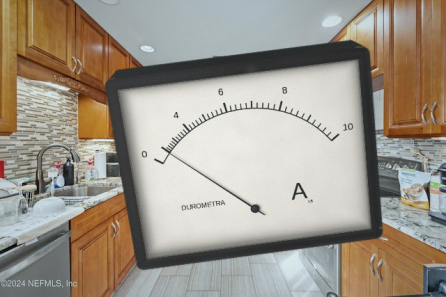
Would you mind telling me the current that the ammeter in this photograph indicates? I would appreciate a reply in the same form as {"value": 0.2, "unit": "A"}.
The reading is {"value": 2, "unit": "A"}
